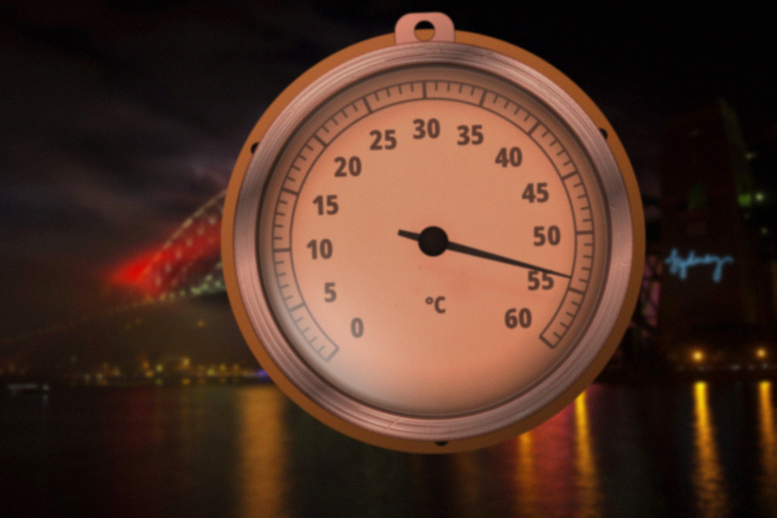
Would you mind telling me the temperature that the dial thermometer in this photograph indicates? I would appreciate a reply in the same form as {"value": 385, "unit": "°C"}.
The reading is {"value": 54, "unit": "°C"}
